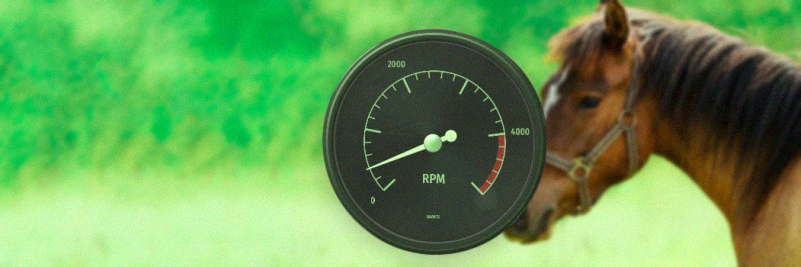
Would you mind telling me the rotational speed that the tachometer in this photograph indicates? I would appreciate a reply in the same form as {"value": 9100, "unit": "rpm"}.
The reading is {"value": 400, "unit": "rpm"}
